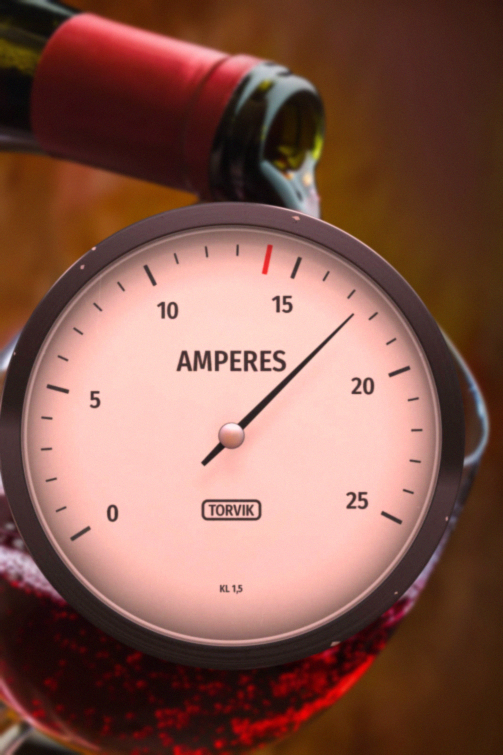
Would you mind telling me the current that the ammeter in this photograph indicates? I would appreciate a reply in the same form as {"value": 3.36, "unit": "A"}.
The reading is {"value": 17.5, "unit": "A"}
